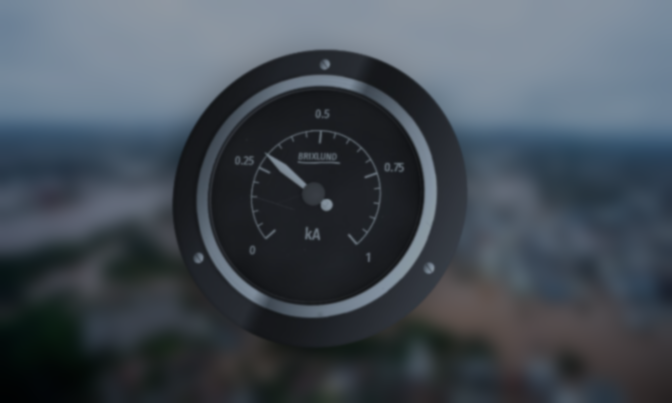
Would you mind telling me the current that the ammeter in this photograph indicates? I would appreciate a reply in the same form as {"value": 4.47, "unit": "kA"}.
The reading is {"value": 0.3, "unit": "kA"}
